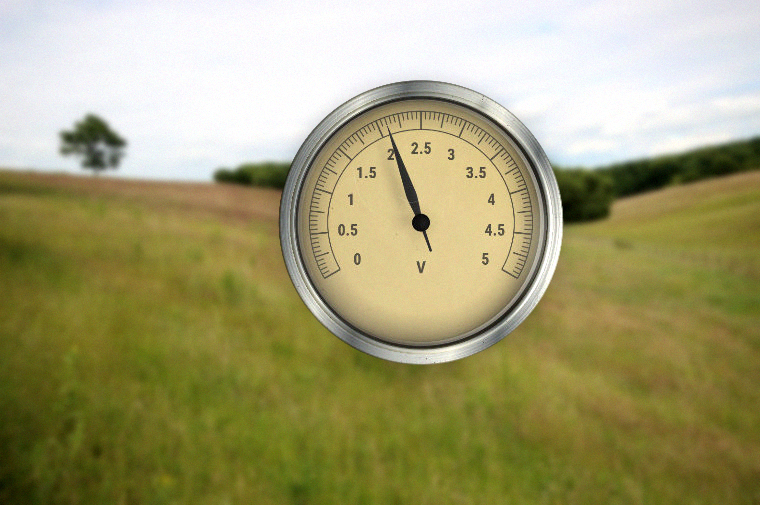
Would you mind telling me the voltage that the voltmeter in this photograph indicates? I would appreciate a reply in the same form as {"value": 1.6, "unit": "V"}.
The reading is {"value": 2.1, "unit": "V"}
